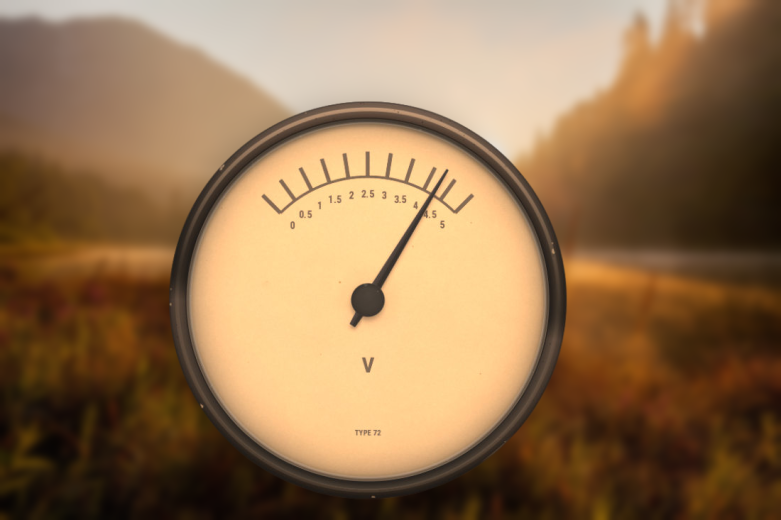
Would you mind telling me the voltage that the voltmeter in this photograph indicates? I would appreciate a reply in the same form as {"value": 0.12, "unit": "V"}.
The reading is {"value": 4.25, "unit": "V"}
